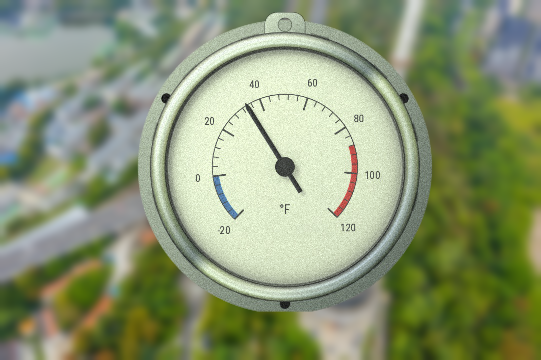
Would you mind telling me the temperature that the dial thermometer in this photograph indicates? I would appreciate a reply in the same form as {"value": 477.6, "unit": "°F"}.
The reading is {"value": 34, "unit": "°F"}
